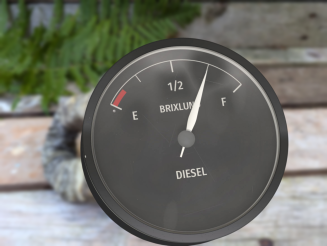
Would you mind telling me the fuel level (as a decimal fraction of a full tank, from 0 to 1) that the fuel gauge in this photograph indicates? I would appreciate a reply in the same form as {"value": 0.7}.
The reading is {"value": 0.75}
